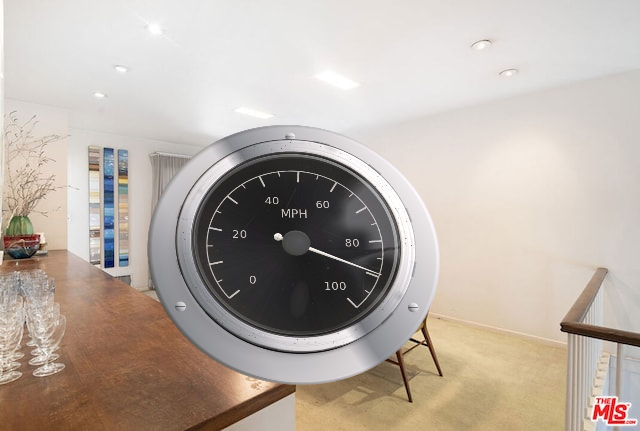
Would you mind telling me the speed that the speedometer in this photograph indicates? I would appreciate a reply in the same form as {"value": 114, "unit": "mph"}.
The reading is {"value": 90, "unit": "mph"}
